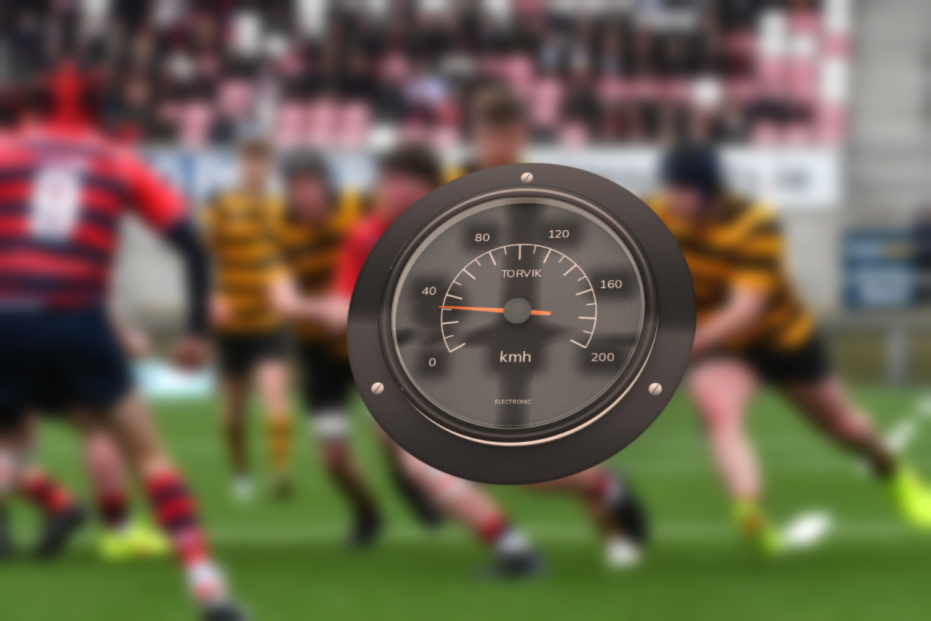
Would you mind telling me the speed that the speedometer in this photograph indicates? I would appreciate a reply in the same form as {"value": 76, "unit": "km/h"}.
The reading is {"value": 30, "unit": "km/h"}
